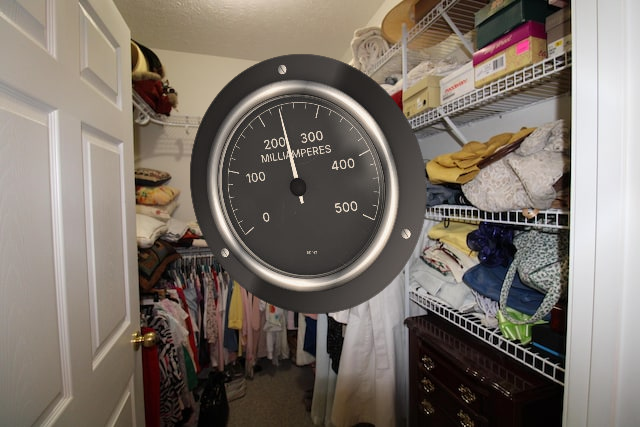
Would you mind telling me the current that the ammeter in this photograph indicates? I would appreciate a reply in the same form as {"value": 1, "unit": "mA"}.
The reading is {"value": 240, "unit": "mA"}
